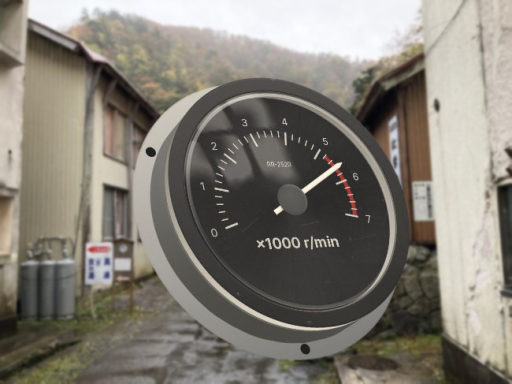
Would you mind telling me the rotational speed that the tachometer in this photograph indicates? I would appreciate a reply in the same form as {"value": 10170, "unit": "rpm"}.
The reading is {"value": 5600, "unit": "rpm"}
